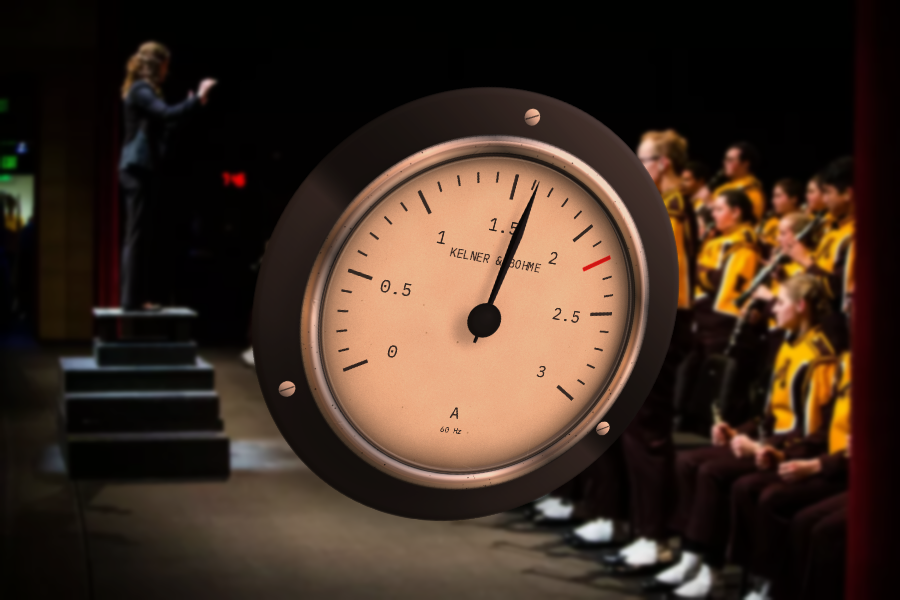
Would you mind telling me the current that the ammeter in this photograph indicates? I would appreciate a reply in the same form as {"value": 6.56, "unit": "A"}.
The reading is {"value": 1.6, "unit": "A"}
